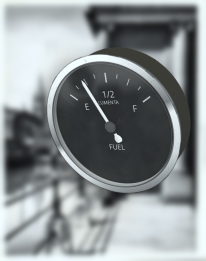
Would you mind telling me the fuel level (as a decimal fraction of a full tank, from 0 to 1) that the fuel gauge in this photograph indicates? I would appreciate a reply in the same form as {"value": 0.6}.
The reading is {"value": 0.25}
